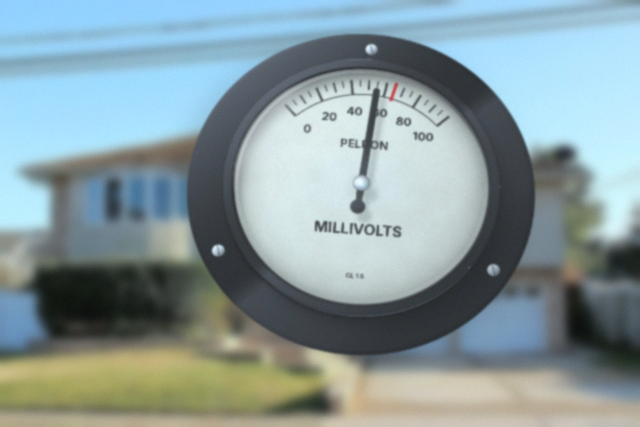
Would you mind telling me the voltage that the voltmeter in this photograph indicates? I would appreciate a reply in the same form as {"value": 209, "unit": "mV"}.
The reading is {"value": 55, "unit": "mV"}
